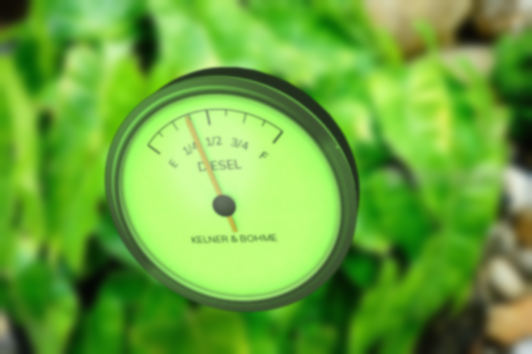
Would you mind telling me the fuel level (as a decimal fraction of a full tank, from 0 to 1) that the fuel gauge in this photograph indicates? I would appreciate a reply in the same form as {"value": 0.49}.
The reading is {"value": 0.375}
